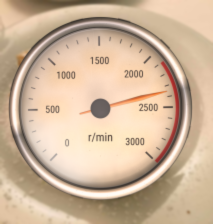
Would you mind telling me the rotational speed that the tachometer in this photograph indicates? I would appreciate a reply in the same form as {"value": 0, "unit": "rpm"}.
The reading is {"value": 2350, "unit": "rpm"}
